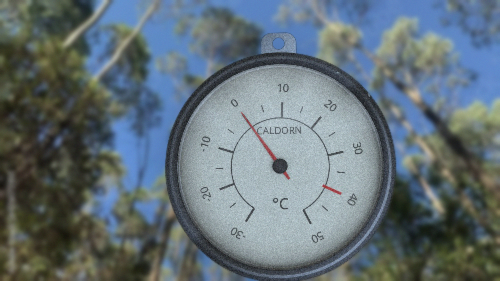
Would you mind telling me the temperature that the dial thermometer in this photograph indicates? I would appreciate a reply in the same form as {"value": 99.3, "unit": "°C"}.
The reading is {"value": 0, "unit": "°C"}
